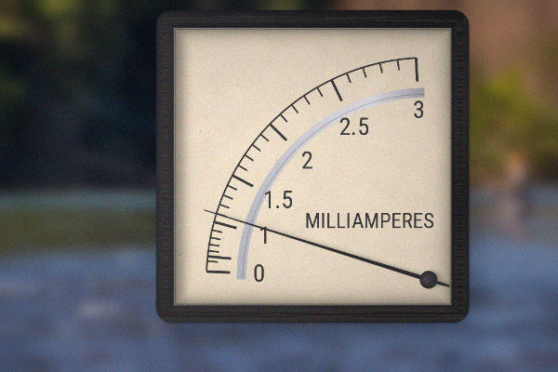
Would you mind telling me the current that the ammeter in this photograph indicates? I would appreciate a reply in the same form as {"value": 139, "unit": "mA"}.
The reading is {"value": 1.1, "unit": "mA"}
